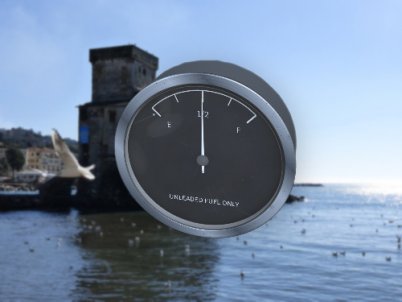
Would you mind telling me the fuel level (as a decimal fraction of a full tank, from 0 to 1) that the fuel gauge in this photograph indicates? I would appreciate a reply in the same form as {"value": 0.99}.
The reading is {"value": 0.5}
